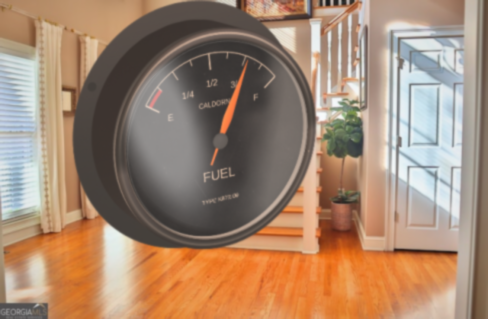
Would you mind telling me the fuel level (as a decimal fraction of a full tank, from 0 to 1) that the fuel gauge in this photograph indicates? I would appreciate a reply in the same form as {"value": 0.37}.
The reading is {"value": 0.75}
